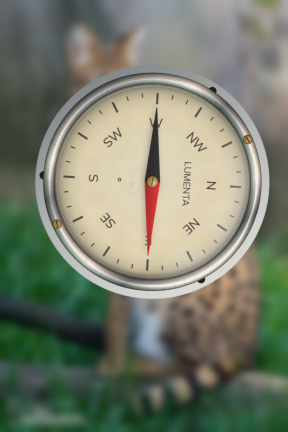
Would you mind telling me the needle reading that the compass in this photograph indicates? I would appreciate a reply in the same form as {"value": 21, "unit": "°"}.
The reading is {"value": 90, "unit": "°"}
